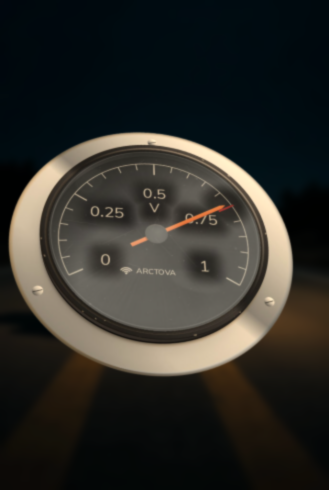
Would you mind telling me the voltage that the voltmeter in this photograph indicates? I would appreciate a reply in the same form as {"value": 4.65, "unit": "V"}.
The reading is {"value": 0.75, "unit": "V"}
